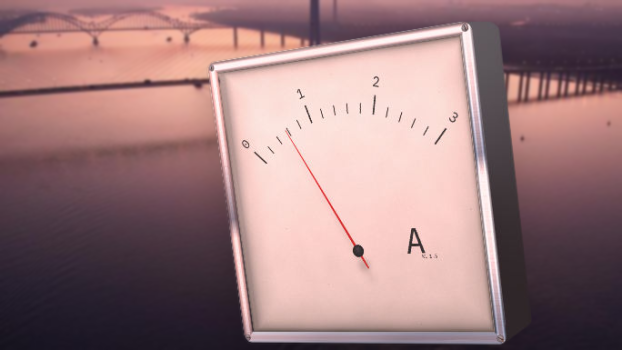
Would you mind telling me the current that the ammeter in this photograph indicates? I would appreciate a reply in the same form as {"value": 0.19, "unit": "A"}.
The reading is {"value": 0.6, "unit": "A"}
